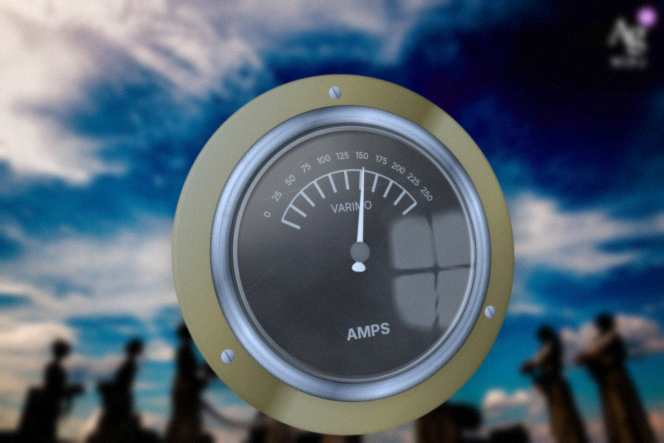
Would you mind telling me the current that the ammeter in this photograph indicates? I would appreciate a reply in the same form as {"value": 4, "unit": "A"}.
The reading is {"value": 150, "unit": "A"}
